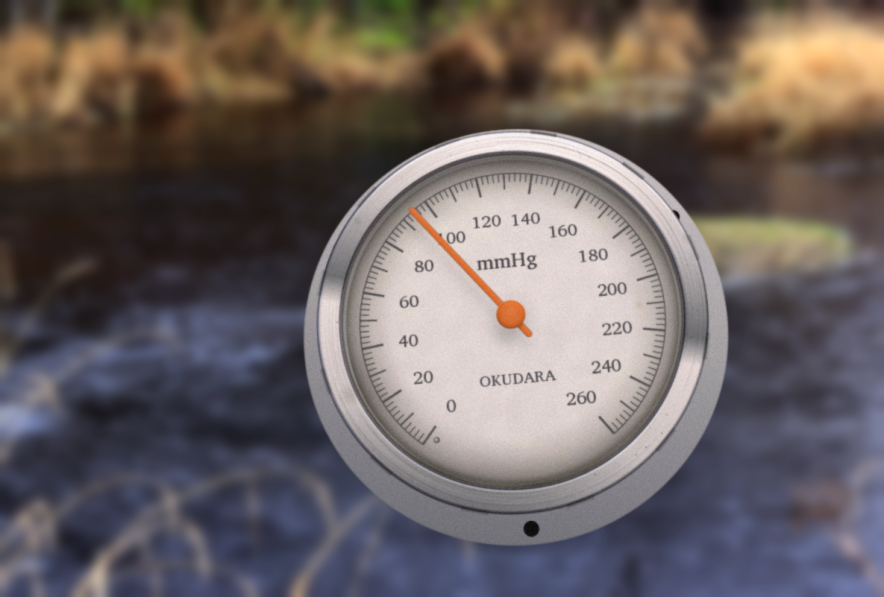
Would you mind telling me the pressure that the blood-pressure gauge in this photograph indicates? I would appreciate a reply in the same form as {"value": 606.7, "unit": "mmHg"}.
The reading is {"value": 94, "unit": "mmHg"}
